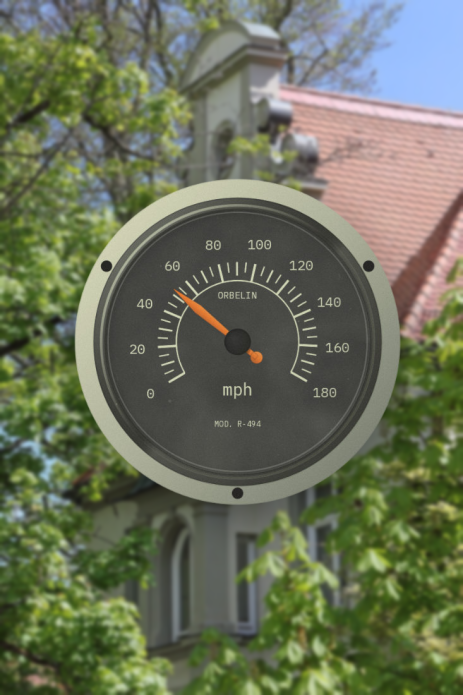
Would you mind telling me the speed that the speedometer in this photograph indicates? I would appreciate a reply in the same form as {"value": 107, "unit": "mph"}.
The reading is {"value": 52.5, "unit": "mph"}
